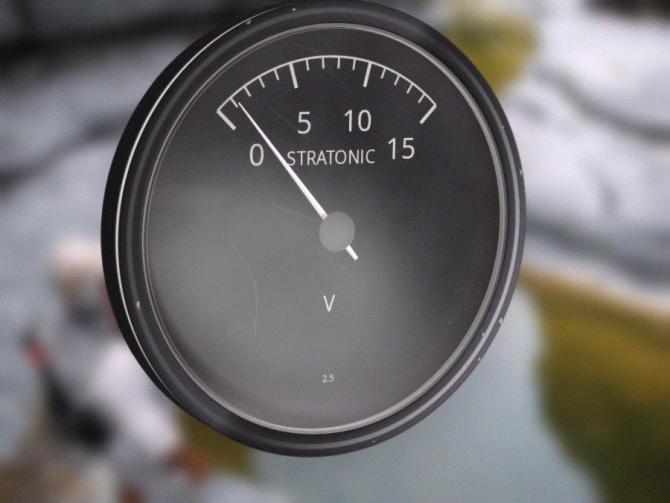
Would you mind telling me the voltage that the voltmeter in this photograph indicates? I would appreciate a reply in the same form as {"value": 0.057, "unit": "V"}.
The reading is {"value": 1, "unit": "V"}
